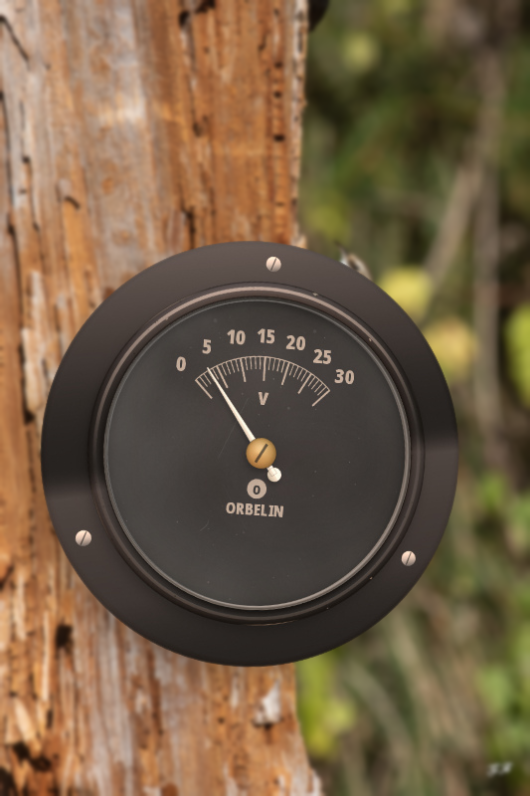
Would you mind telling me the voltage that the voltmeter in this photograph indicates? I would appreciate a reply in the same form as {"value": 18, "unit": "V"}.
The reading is {"value": 3, "unit": "V"}
